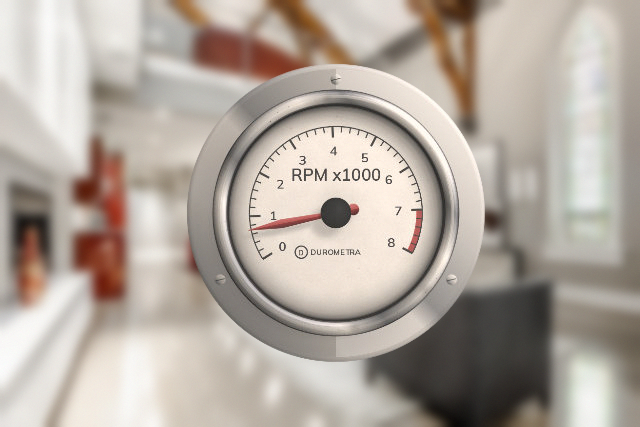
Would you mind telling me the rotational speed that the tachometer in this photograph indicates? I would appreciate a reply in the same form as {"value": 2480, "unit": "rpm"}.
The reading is {"value": 700, "unit": "rpm"}
